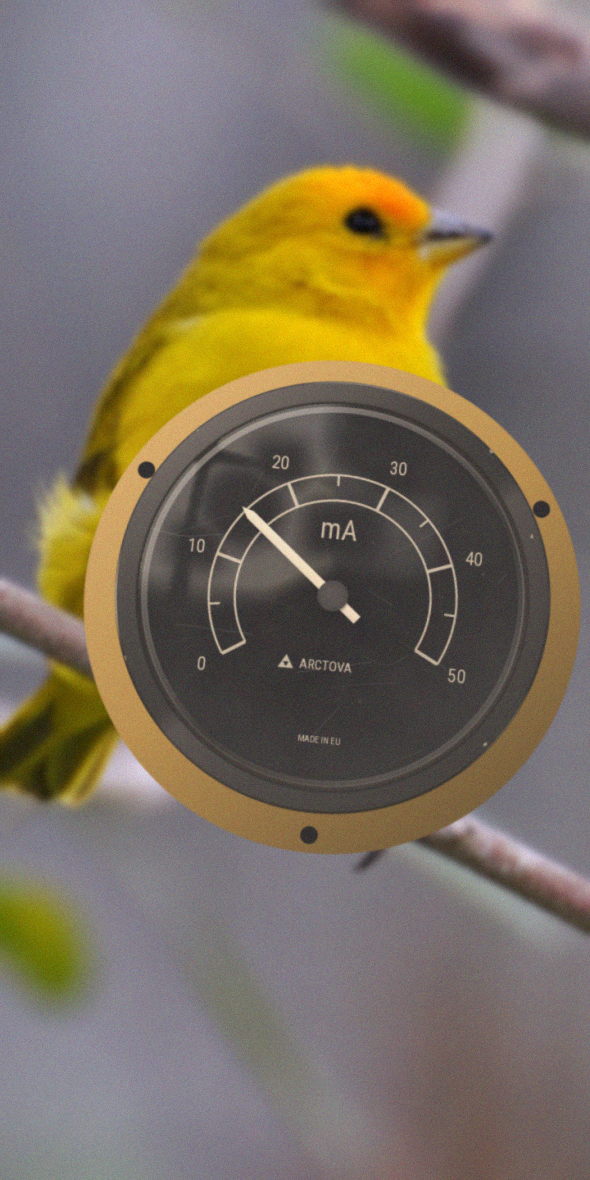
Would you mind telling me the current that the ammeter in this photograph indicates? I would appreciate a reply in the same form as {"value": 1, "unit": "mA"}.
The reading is {"value": 15, "unit": "mA"}
